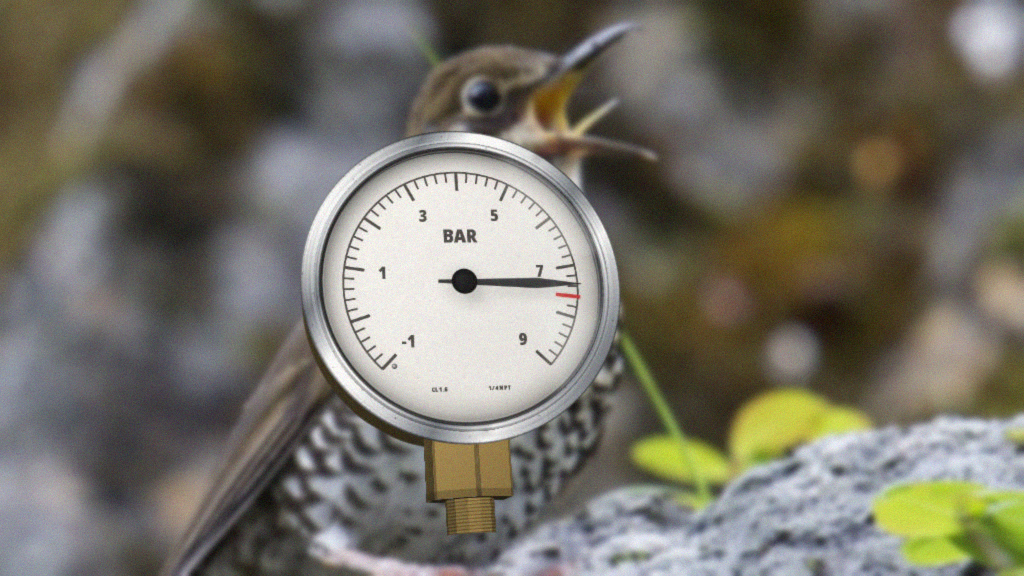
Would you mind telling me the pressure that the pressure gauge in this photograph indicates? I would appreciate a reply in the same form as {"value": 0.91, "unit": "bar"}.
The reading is {"value": 7.4, "unit": "bar"}
